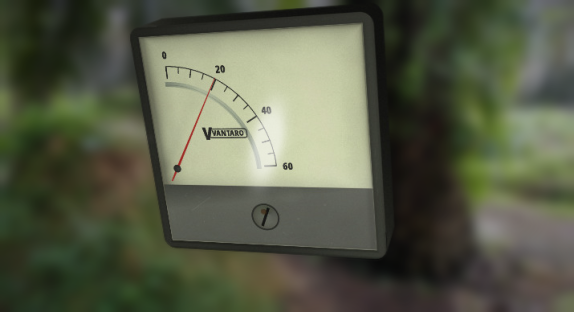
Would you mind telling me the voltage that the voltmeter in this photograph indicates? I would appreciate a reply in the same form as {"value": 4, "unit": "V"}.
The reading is {"value": 20, "unit": "V"}
